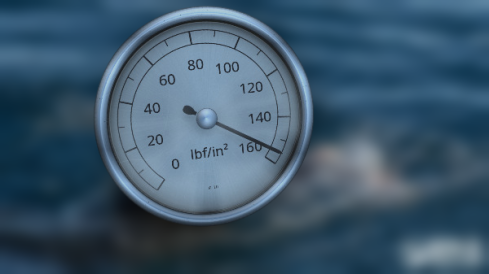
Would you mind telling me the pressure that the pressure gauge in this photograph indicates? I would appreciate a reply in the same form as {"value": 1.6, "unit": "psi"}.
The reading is {"value": 155, "unit": "psi"}
